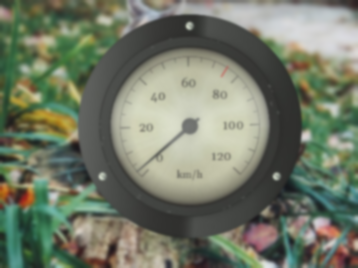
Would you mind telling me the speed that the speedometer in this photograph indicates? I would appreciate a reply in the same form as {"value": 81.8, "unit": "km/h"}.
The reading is {"value": 2.5, "unit": "km/h"}
